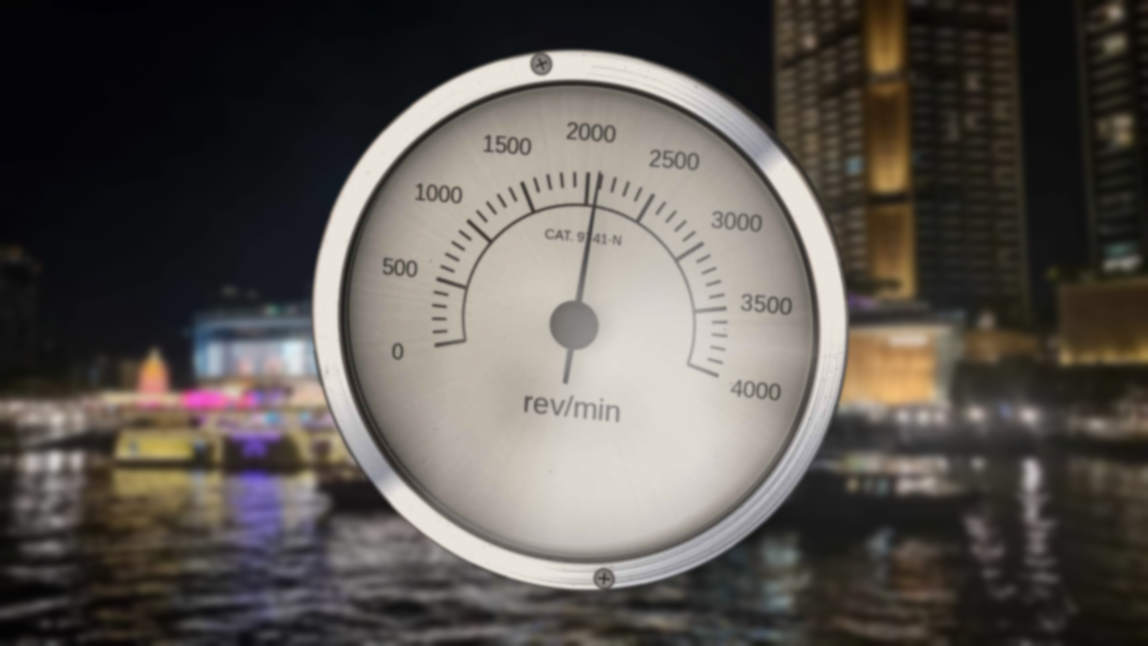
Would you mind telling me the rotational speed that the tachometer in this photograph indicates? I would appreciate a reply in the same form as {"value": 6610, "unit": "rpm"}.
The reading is {"value": 2100, "unit": "rpm"}
